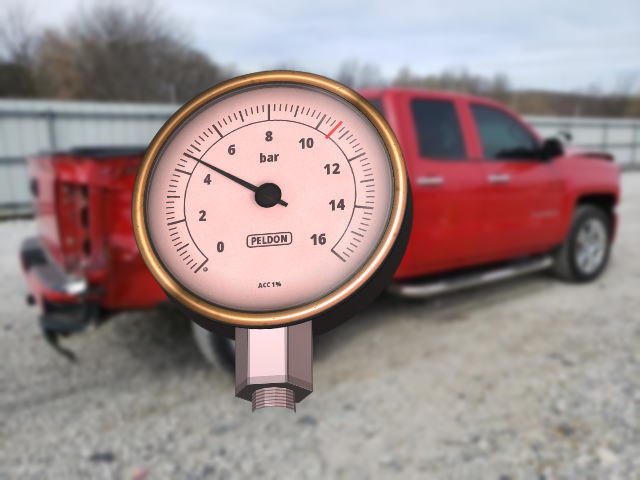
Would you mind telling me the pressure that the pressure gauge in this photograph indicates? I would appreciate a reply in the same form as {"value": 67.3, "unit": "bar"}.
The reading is {"value": 4.6, "unit": "bar"}
